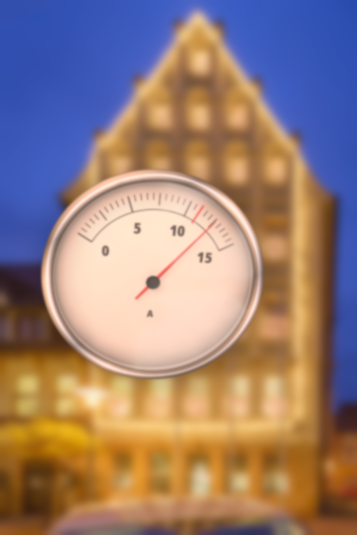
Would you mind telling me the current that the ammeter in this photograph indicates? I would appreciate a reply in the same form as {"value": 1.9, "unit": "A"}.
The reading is {"value": 12.5, "unit": "A"}
